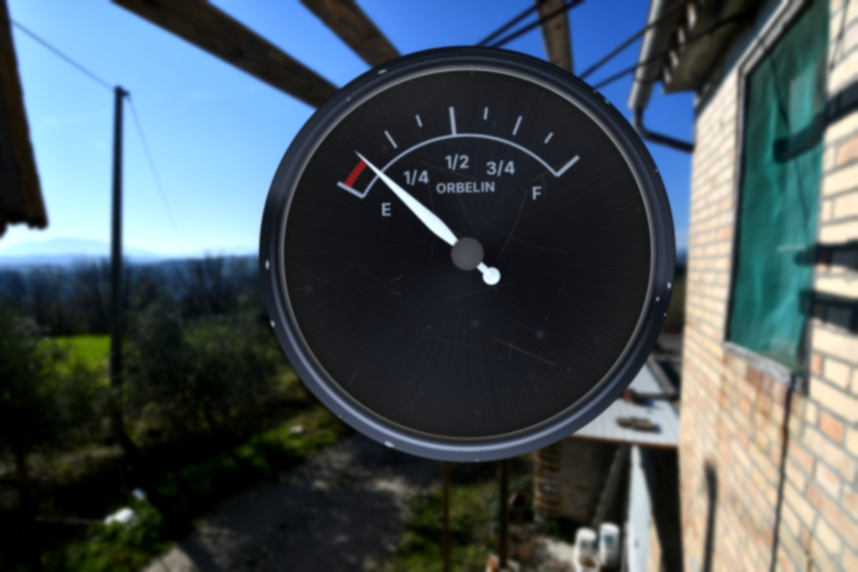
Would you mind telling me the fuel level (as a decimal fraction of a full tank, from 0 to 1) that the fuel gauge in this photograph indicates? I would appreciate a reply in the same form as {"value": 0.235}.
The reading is {"value": 0.125}
